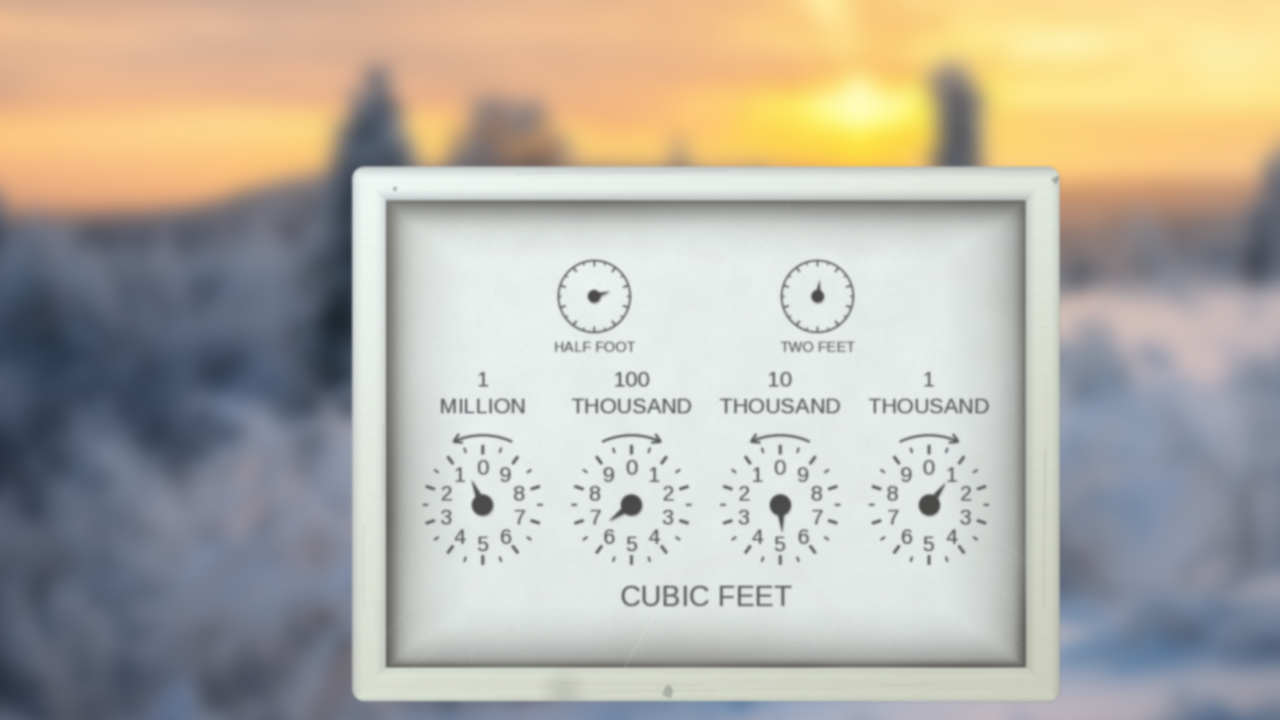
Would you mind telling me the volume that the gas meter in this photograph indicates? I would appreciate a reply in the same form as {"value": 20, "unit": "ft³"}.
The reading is {"value": 65100, "unit": "ft³"}
